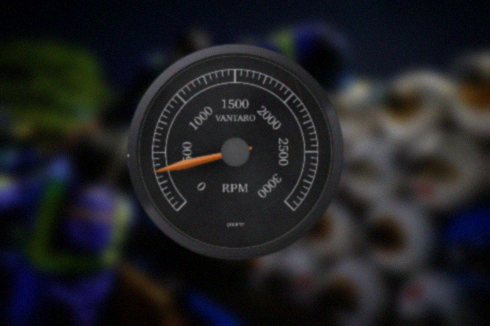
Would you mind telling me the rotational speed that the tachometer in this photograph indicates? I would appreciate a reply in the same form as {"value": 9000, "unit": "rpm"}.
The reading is {"value": 350, "unit": "rpm"}
